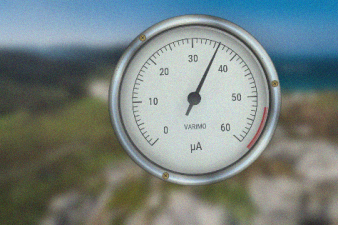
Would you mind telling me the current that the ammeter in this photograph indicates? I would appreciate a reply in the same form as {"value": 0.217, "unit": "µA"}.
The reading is {"value": 36, "unit": "µA"}
